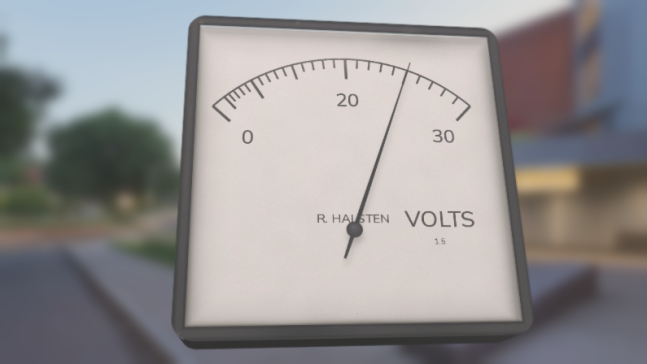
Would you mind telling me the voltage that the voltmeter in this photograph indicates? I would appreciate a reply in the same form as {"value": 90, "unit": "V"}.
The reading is {"value": 25, "unit": "V"}
